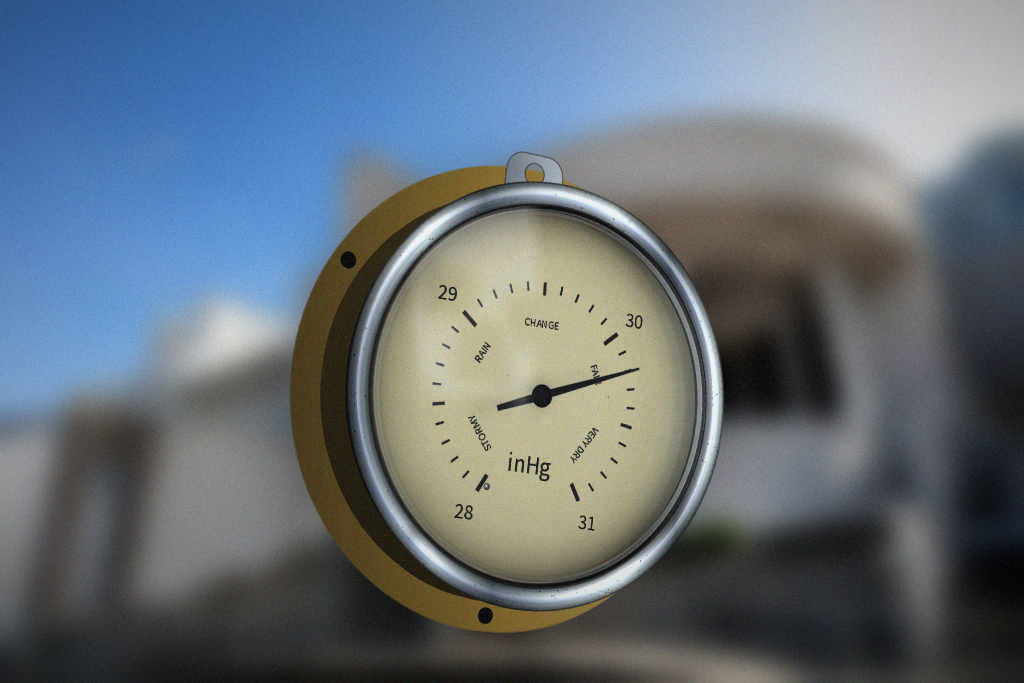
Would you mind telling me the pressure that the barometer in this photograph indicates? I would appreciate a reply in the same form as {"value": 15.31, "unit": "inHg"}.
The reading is {"value": 30.2, "unit": "inHg"}
